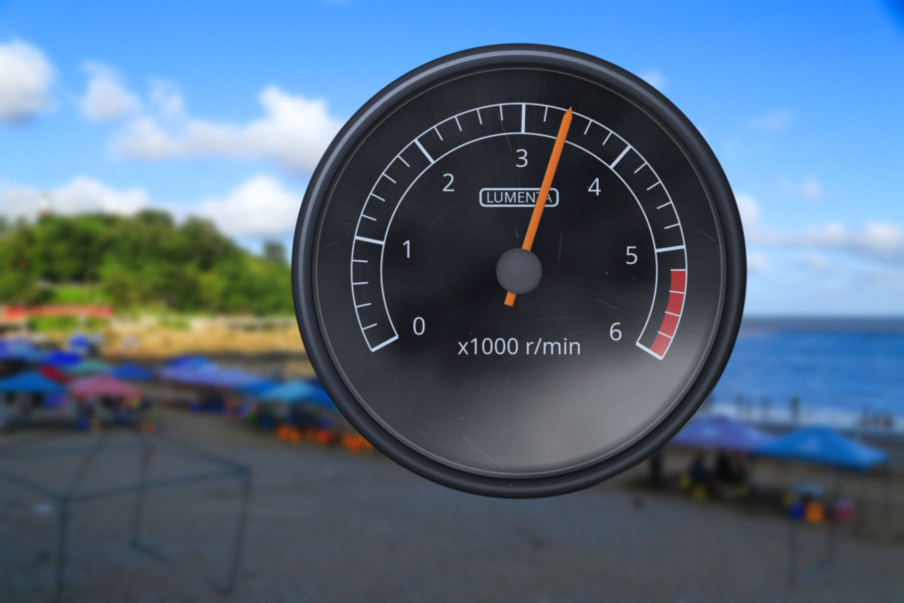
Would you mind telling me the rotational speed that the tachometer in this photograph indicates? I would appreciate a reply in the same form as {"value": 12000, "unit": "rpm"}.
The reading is {"value": 3400, "unit": "rpm"}
